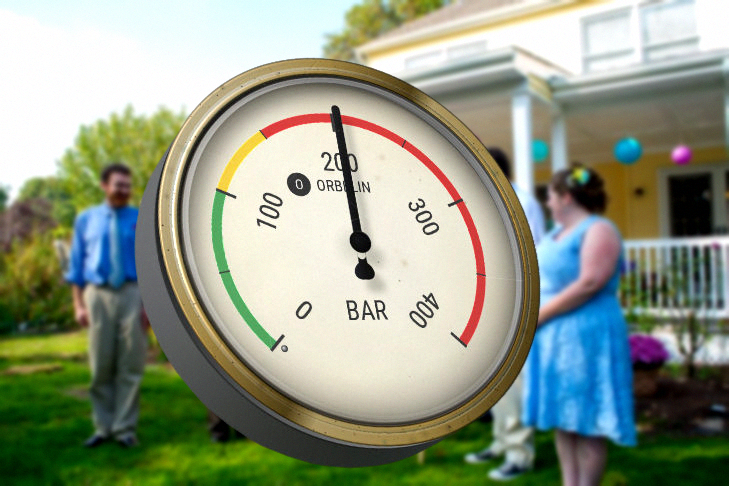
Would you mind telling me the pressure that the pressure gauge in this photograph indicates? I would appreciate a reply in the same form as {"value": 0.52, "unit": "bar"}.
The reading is {"value": 200, "unit": "bar"}
